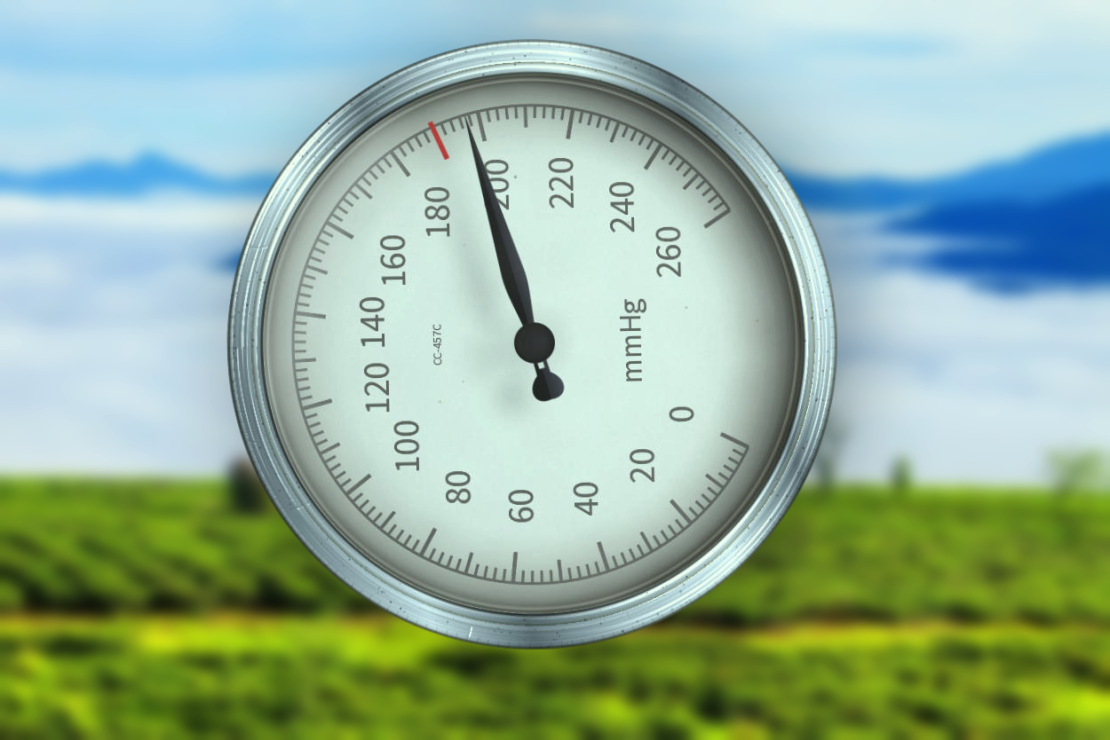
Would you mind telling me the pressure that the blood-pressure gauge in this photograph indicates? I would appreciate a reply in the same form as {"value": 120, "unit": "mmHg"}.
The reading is {"value": 197, "unit": "mmHg"}
